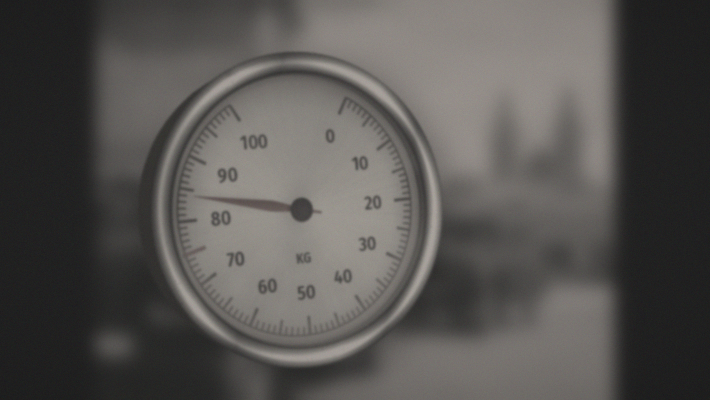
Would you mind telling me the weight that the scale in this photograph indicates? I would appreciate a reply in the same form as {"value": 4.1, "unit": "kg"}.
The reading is {"value": 84, "unit": "kg"}
